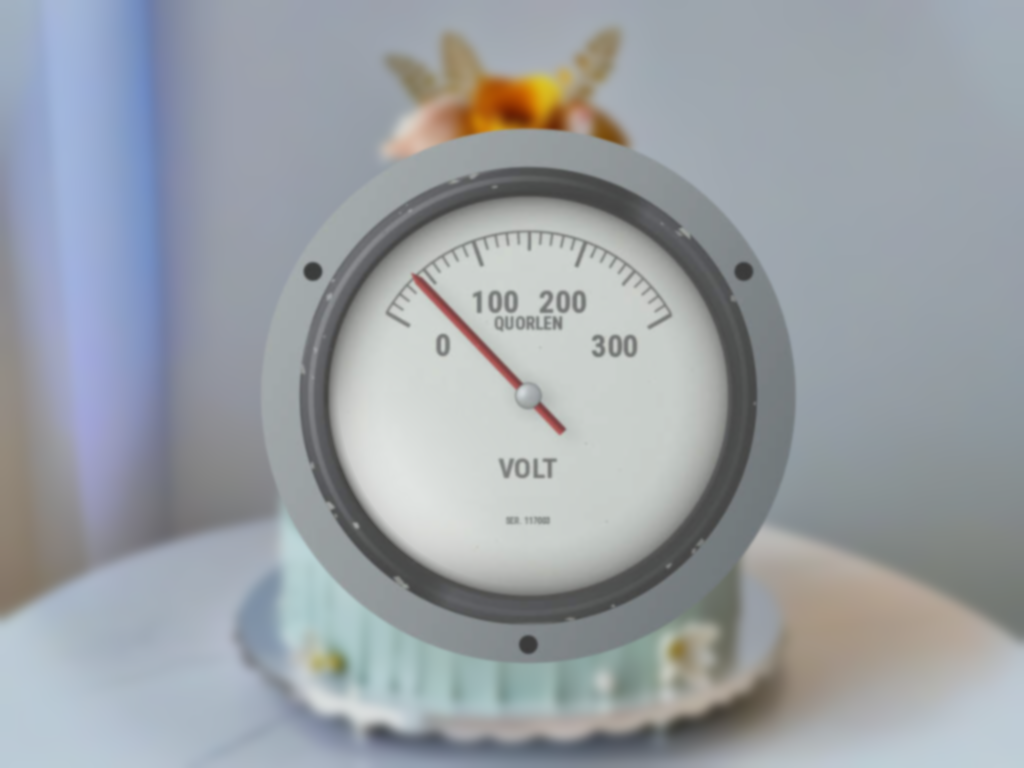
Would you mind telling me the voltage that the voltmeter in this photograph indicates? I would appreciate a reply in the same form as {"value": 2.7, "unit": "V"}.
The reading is {"value": 40, "unit": "V"}
